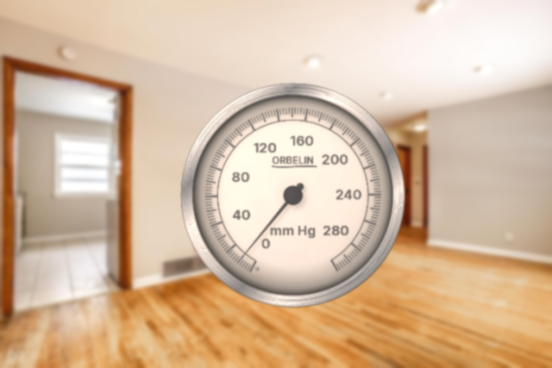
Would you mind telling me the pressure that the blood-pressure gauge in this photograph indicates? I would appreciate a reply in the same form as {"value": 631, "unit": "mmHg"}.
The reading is {"value": 10, "unit": "mmHg"}
